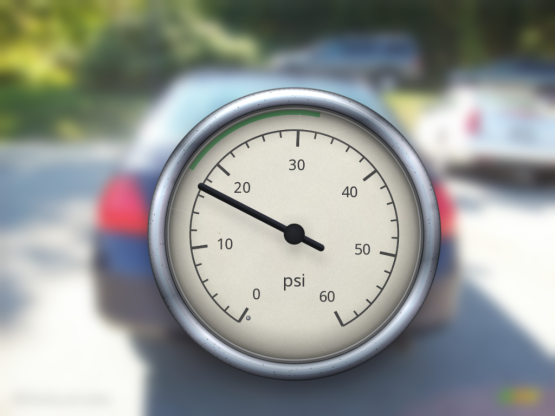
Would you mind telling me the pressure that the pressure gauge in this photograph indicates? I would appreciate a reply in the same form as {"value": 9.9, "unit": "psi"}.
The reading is {"value": 17, "unit": "psi"}
